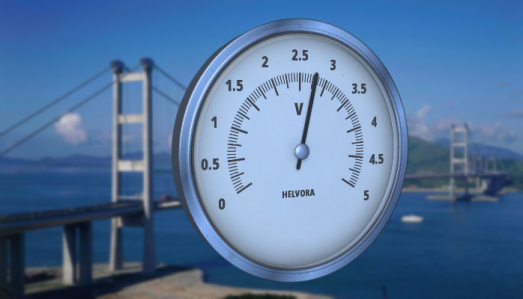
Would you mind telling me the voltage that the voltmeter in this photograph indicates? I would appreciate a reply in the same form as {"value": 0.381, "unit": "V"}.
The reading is {"value": 2.75, "unit": "V"}
